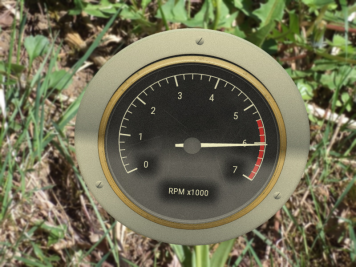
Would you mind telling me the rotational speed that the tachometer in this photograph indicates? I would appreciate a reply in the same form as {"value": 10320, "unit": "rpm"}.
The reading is {"value": 6000, "unit": "rpm"}
